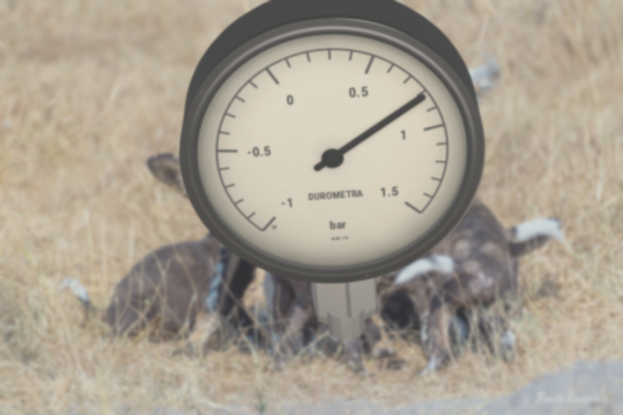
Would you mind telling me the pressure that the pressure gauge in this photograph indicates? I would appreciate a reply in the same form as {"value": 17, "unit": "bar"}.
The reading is {"value": 0.8, "unit": "bar"}
